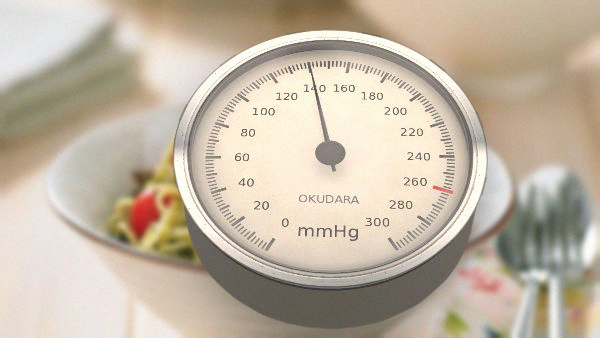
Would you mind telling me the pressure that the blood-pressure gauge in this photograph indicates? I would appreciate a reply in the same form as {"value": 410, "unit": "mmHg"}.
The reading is {"value": 140, "unit": "mmHg"}
